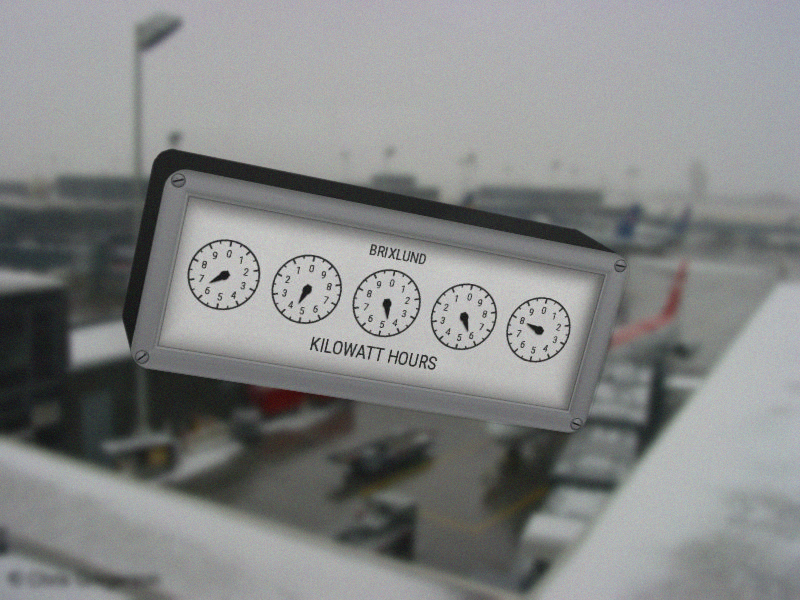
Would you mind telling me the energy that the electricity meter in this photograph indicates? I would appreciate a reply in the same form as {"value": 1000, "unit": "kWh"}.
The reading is {"value": 64458, "unit": "kWh"}
